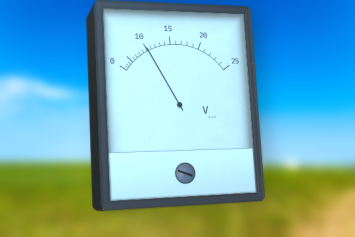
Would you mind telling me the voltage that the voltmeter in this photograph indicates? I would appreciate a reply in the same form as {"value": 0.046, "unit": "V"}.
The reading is {"value": 10, "unit": "V"}
